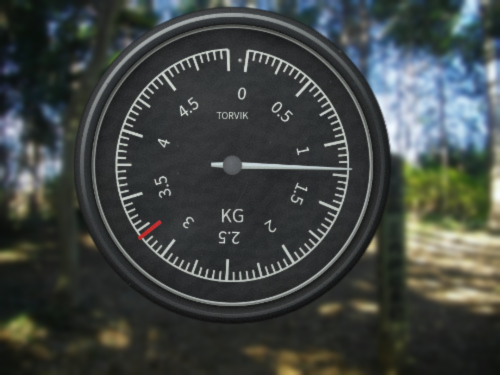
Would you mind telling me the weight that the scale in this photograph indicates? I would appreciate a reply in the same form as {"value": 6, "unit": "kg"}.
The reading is {"value": 1.2, "unit": "kg"}
